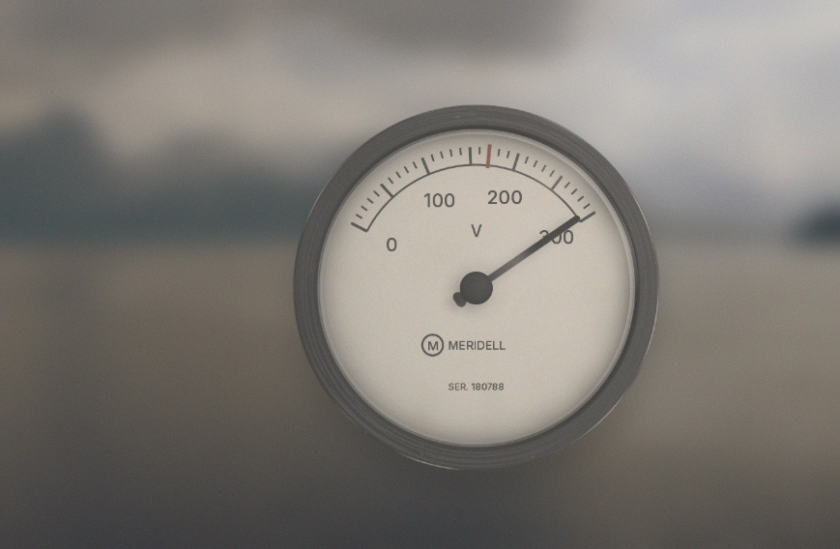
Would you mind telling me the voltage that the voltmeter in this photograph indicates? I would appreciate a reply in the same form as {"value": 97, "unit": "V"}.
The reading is {"value": 295, "unit": "V"}
